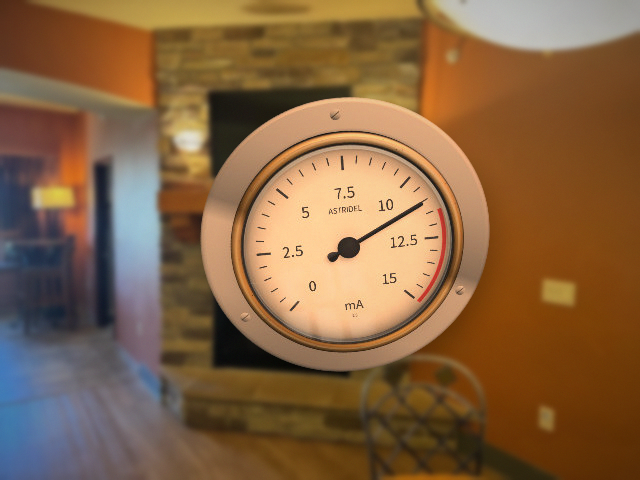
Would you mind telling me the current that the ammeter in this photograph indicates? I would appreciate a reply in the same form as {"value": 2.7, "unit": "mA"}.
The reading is {"value": 11, "unit": "mA"}
